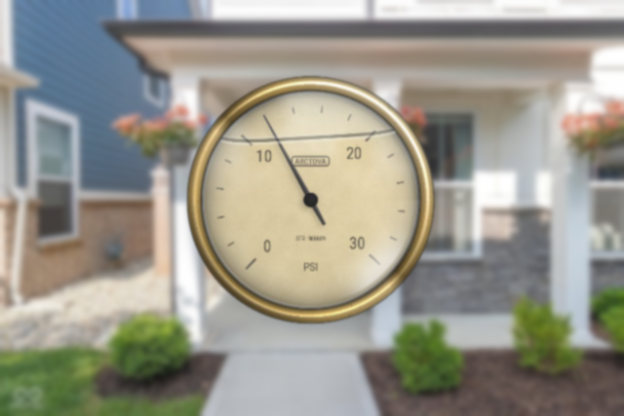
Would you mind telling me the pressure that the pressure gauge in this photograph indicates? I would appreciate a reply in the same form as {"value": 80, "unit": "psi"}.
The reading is {"value": 12, "unit": "psi"}
